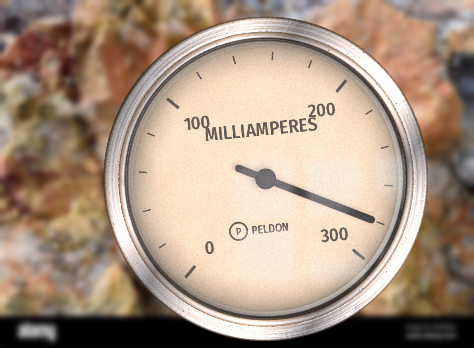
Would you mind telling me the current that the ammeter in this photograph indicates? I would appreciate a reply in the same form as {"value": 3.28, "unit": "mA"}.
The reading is {"value": 280, "unit": "mA"}
